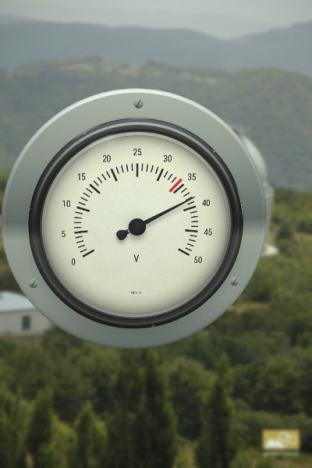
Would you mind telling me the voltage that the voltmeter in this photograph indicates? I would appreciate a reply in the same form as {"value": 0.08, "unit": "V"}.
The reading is {"value": 38, "unit": "V"}
